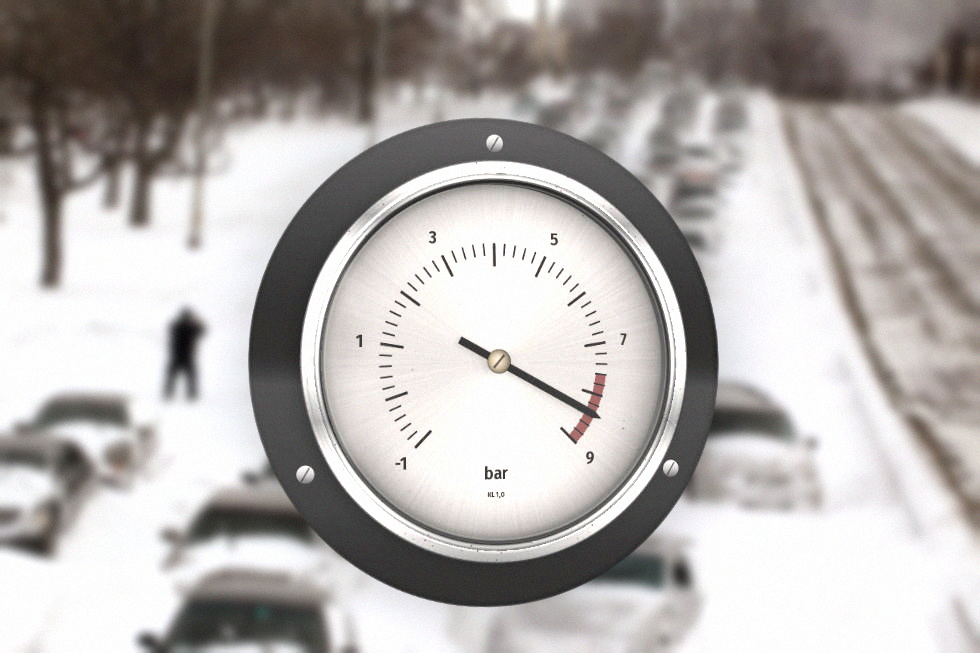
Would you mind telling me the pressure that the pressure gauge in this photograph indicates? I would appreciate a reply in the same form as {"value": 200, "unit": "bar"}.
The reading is {"value": 8.4, "unit": "bar"}
